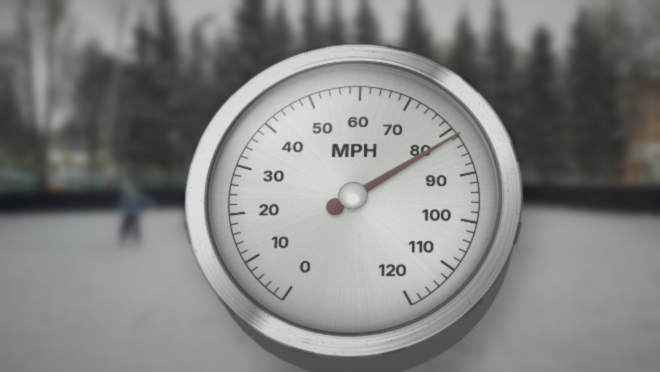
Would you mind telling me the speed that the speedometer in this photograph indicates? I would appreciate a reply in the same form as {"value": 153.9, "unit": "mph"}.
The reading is {"value": 82, "unit": "mph"}
